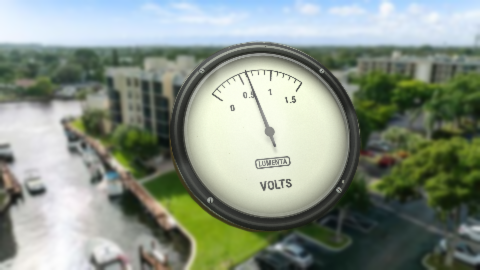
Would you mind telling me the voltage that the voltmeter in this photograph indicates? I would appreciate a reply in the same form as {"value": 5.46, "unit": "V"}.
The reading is {"value": 0.6, "unit": "V"}
